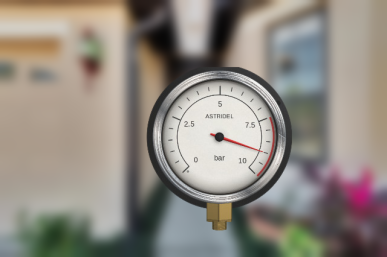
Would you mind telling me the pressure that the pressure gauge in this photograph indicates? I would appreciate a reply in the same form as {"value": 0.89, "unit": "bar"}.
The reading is {"value": 9, "unit": "bar"}
